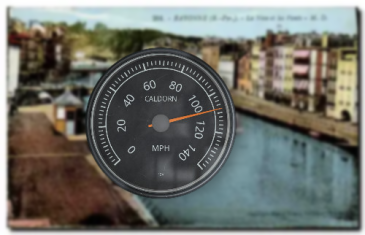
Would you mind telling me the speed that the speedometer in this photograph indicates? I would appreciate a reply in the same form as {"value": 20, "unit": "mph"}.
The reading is {"value": 108, "unit": "mph"}
